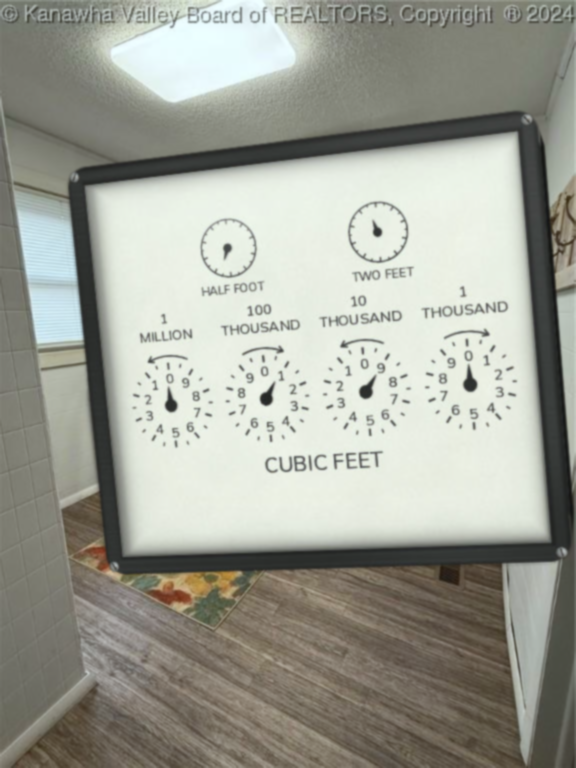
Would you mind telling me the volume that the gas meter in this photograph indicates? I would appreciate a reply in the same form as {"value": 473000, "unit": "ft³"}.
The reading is {"value": 9000, "unit": "ft³"}
